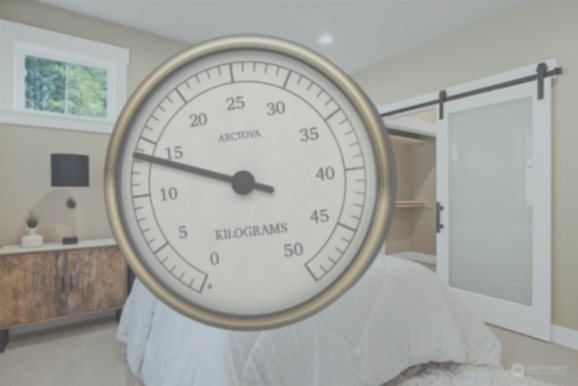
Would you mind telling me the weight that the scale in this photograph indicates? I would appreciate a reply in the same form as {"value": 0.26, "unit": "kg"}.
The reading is {"value": 13.5, "unit": "kg"}
